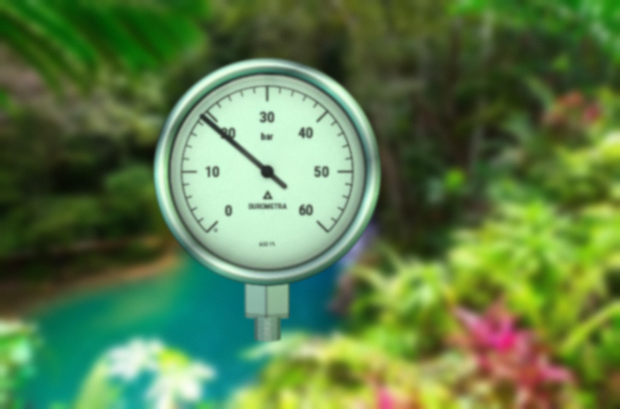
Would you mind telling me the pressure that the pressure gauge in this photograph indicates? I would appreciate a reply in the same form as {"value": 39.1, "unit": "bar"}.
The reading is {"value": 19, "unit": "bar"}
